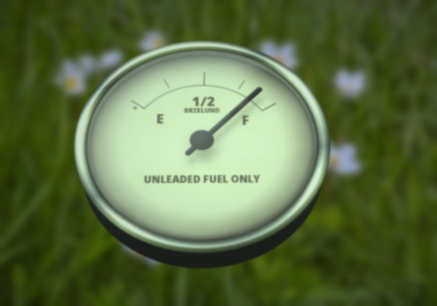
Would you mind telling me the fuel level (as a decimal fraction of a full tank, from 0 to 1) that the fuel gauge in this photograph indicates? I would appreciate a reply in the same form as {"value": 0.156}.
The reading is {"value": 0.875}
